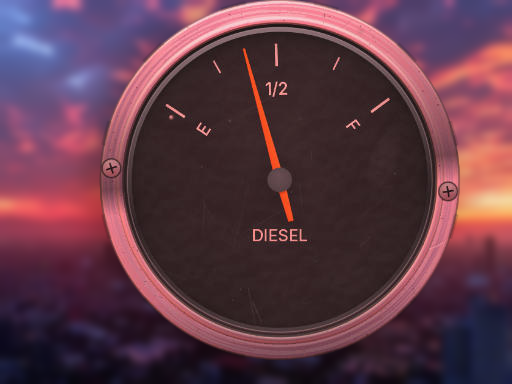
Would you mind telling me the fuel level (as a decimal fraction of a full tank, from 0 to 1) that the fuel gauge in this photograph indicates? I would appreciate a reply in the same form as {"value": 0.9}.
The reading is {"value": 0.375}
